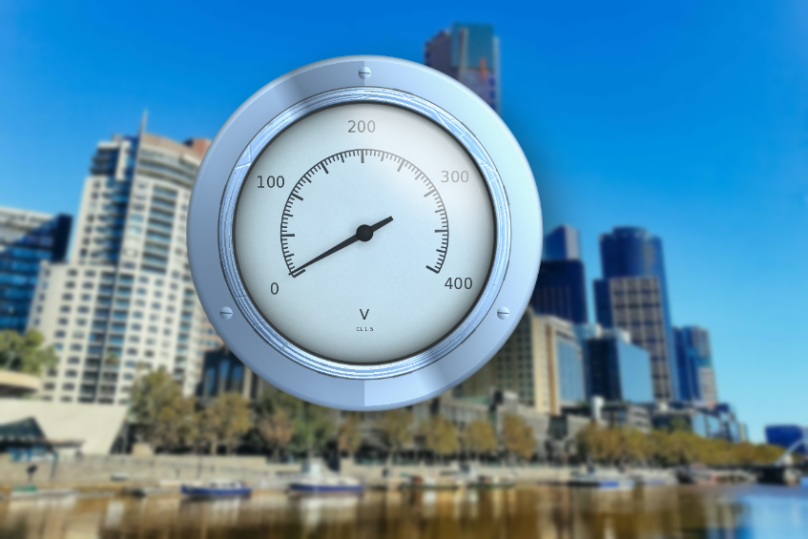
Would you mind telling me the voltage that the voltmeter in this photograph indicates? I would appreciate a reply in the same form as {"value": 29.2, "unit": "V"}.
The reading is {"value": 5, "unit": "V"}
